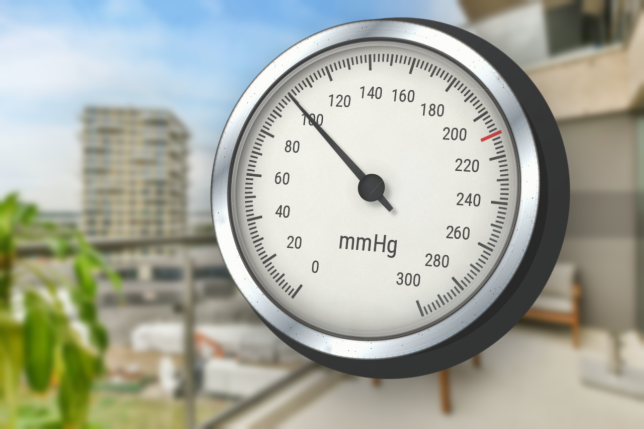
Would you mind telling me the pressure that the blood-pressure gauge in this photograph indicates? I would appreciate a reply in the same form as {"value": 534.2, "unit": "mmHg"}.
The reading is {"value": 100, "unit": "mmHg"}
